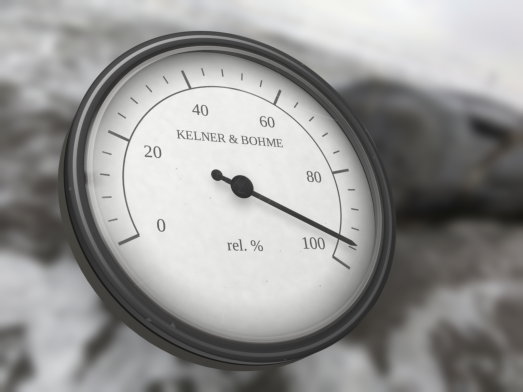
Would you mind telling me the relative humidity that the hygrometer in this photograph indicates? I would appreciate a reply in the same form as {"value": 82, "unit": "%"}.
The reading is {"value": 96, "unit": "%"}
